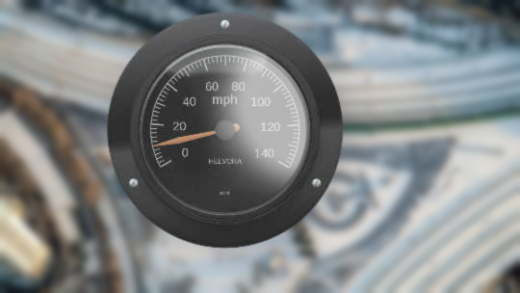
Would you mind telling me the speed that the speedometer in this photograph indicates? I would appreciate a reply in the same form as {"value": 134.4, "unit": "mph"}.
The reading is {"value": 10, "unit": "mph"}
